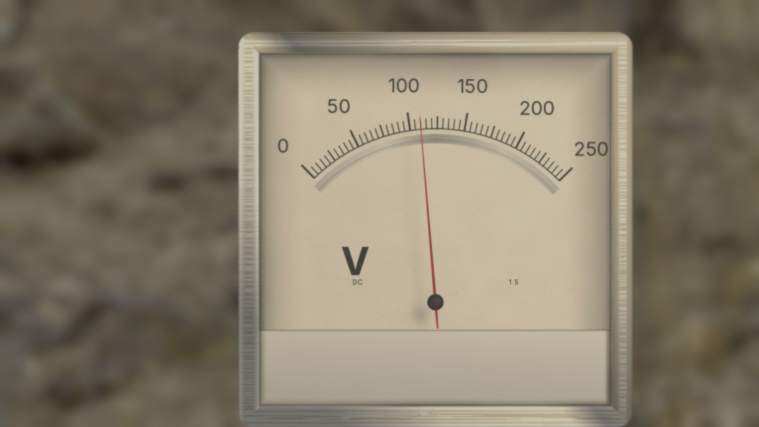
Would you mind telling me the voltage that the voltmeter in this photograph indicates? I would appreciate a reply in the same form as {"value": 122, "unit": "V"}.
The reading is {"value": 110, "unit": "V"}
